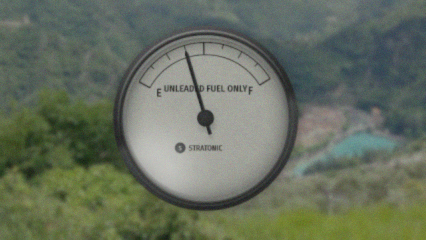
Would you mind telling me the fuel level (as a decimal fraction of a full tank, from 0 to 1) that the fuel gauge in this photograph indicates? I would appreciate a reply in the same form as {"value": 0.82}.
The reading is {"value": 0.375}
